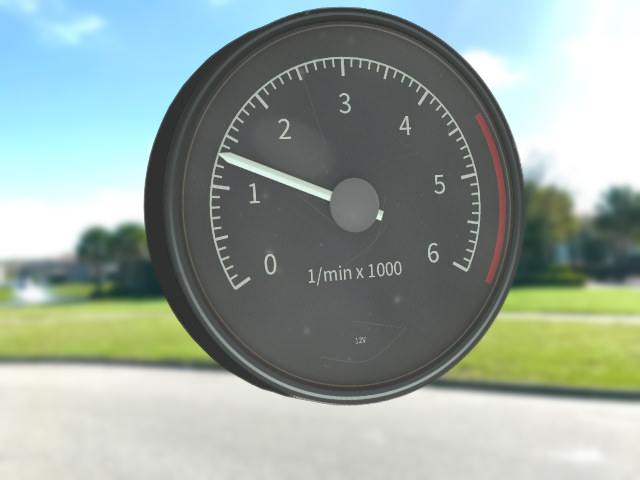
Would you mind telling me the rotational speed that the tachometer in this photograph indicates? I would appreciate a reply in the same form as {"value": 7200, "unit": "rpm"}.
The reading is {"value": 1300, "unit": "rpm"}
